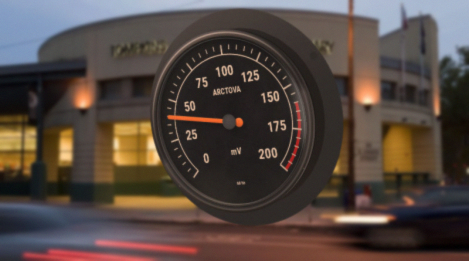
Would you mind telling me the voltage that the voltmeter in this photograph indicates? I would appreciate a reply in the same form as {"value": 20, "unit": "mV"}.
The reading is {"value": 40, "unit": "mV"}
